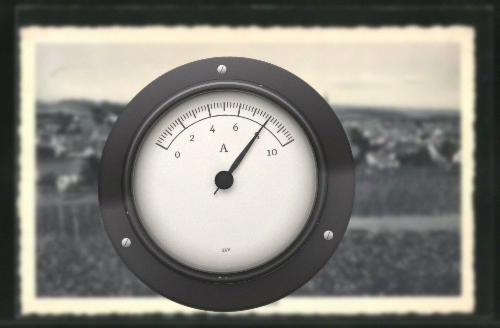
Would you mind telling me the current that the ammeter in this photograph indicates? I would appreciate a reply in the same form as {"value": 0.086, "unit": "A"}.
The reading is {"value": 8, "unit": "A"}
